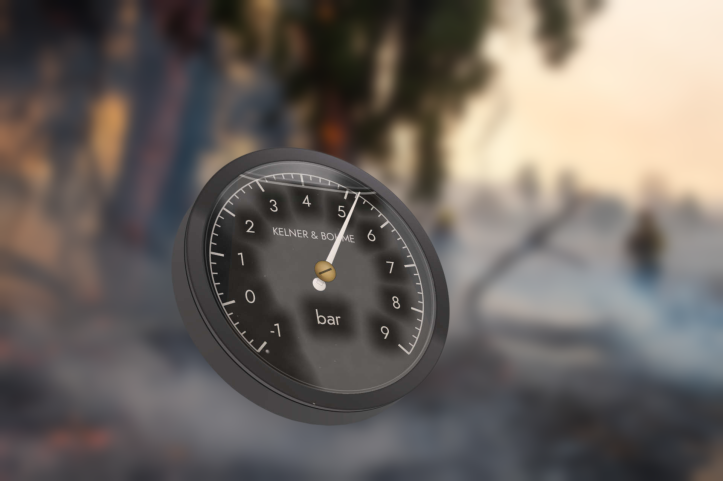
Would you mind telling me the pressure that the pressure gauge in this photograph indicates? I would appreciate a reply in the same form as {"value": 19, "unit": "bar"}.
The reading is {"value": 5.2, "unit": "bar"}
